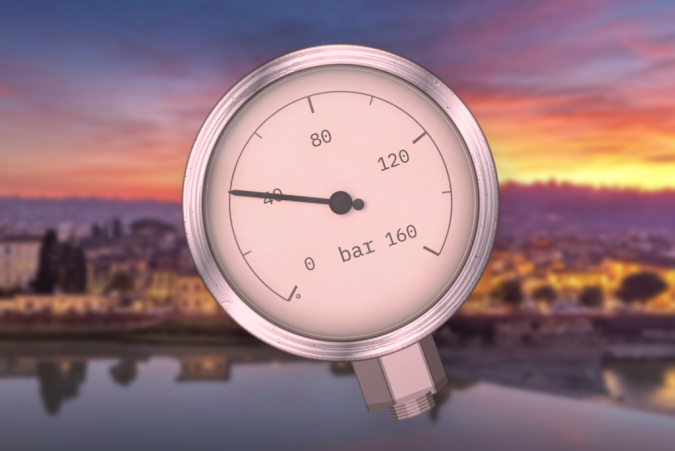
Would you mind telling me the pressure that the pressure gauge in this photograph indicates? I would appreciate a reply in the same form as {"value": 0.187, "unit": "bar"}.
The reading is {"value": 40, "unit": "bar"}
